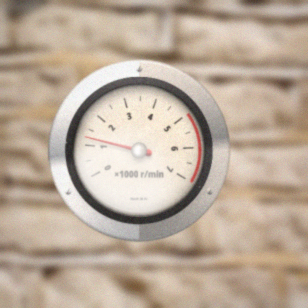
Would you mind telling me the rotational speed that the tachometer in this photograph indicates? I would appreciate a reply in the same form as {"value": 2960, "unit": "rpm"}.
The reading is {"value": 1250, "unit": "rpm"}
